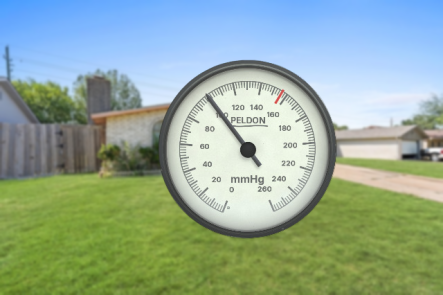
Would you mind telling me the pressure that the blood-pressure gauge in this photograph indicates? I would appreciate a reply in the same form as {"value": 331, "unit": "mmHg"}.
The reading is {"value": 100, "unit": "mmHg"}
